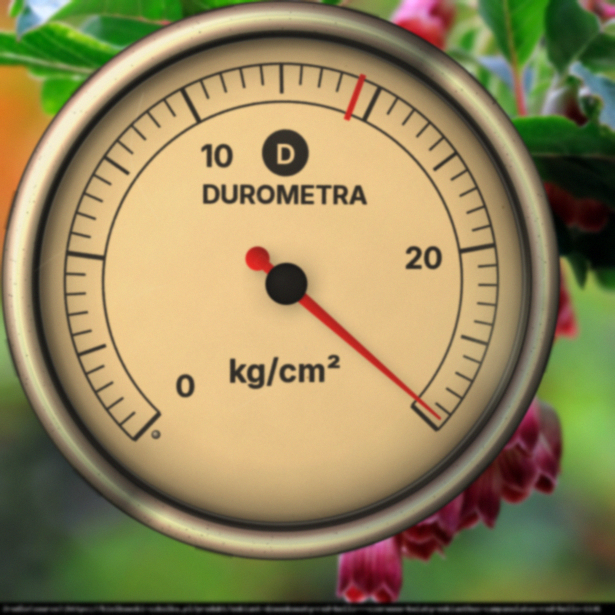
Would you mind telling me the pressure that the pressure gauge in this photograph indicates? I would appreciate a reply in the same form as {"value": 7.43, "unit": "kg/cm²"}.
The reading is {"value": 24.75, "unit": "kg/cm²"}
